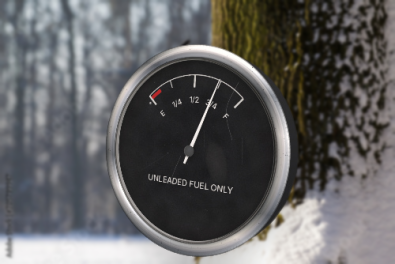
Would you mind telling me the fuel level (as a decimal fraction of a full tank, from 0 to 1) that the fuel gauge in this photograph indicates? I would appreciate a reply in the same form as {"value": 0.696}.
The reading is {"value": 0.75}
